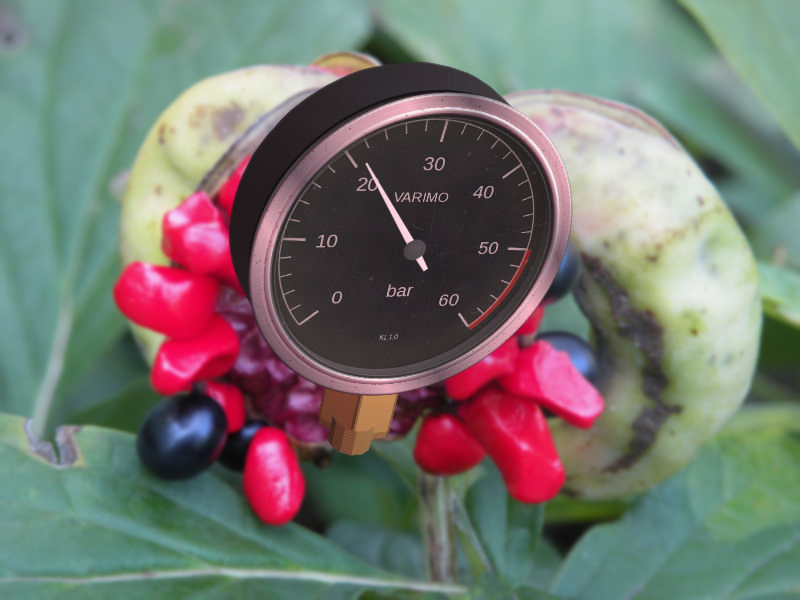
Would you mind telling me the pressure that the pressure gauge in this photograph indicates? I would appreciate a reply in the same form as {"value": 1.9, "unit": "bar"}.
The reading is {"value": 21, "unit": "bar"}
